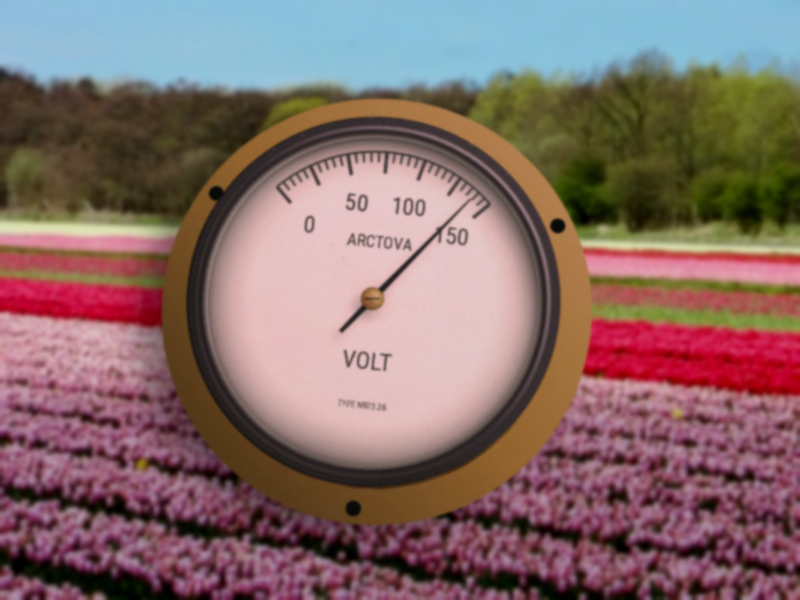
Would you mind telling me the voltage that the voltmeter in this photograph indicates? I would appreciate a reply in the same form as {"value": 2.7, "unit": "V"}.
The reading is {"value": 140, "unit": "V"}
